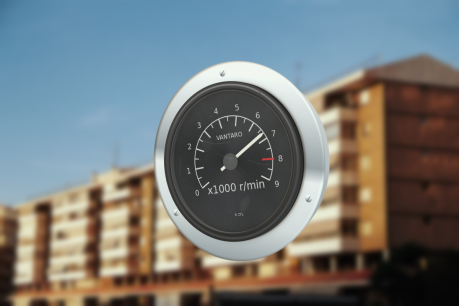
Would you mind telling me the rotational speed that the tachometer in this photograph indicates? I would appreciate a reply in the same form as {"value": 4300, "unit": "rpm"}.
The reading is {"value": 6750, "unit": "rpm"}
